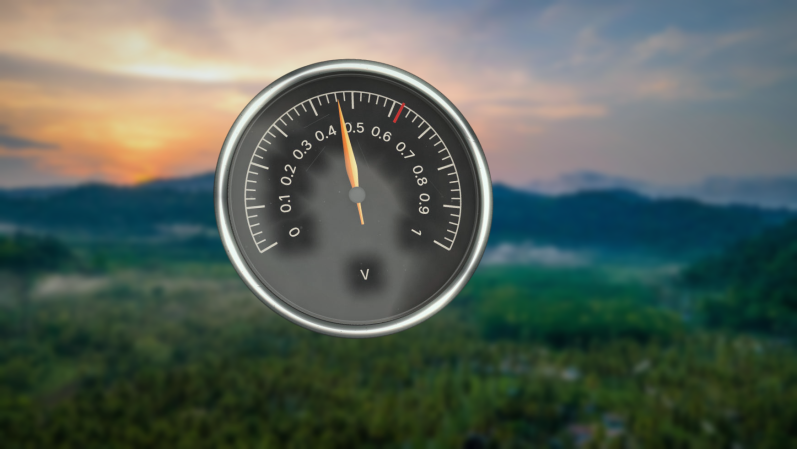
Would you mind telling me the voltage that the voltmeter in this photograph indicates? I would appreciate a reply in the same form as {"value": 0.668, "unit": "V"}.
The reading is {"value": 0.46, "unit": "V"}
